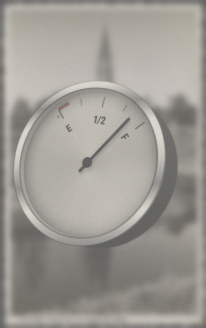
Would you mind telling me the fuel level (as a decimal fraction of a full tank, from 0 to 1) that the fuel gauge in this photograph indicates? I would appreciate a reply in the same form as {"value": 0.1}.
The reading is {"value": 0.875}
